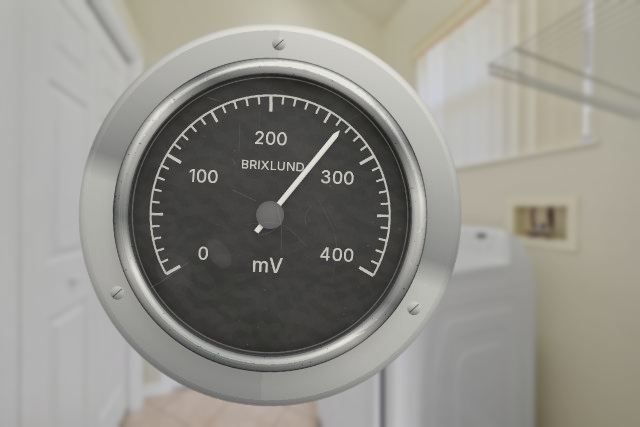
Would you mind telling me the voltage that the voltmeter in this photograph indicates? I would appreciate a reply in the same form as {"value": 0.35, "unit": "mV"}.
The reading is {"value": 265, "unit": "mV"}
